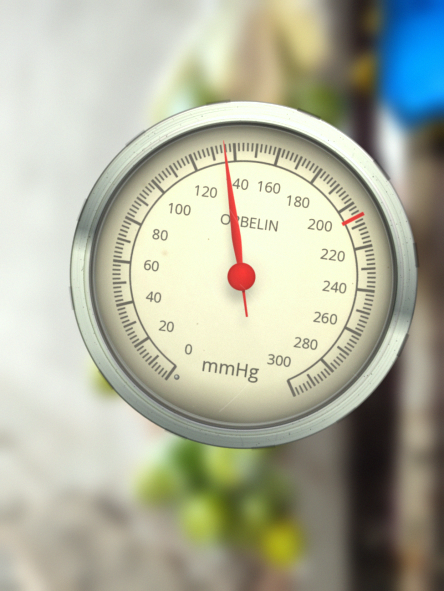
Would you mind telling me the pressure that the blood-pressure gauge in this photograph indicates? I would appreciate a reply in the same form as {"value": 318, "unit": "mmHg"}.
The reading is {"value": 136, "unit": "mmHg"}
